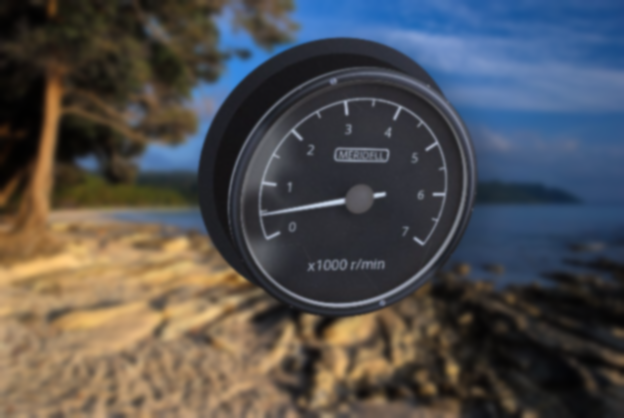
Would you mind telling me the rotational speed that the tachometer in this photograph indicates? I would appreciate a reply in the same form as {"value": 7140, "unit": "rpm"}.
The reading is {"value": 500, "unit": "rpm"}
